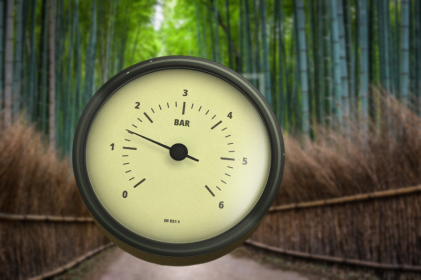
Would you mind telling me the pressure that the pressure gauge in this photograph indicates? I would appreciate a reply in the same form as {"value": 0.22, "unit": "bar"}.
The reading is {"value": 1.4, "unit": "bar"}
